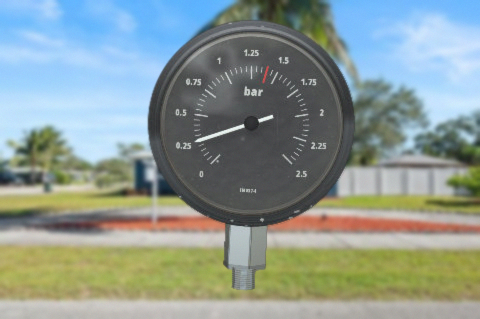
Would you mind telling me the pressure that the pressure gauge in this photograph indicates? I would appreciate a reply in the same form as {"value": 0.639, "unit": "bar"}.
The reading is {"value": 0.25, "unit": "bar"}
